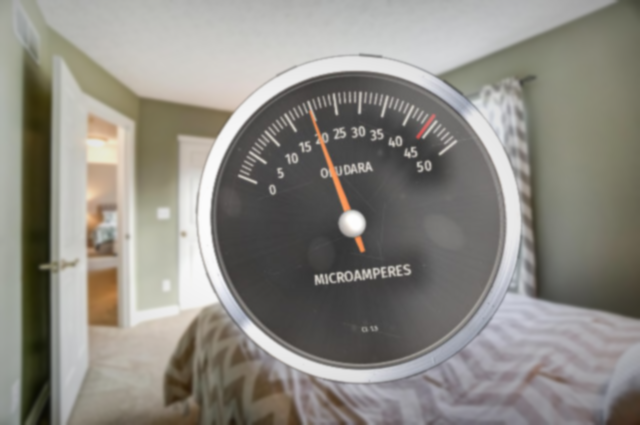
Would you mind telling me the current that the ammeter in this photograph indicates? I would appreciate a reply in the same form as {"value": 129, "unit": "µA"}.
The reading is {"value": 20, "unit": "µA"}
